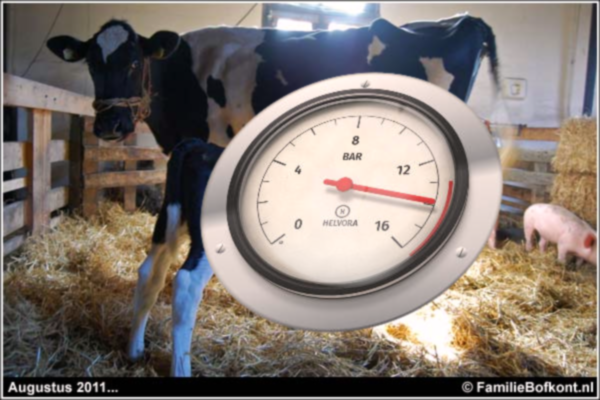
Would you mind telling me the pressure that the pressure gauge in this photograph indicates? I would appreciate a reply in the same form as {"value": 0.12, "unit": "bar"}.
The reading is {"value": 14, "unit": "bar"}
